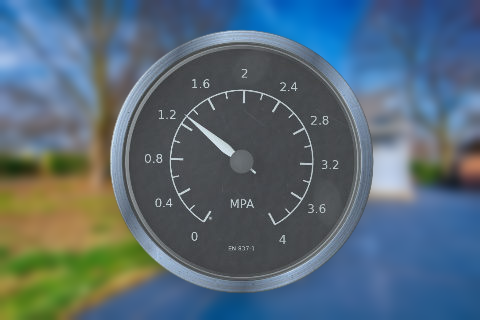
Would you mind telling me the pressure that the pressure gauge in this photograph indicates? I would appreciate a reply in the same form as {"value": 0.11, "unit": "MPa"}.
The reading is {"value": 1.3, "unit": "MPa"}
